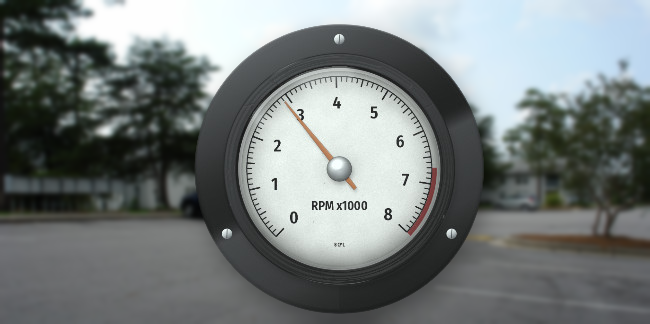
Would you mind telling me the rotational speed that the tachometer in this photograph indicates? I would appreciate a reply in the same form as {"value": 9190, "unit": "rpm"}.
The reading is {"value": 2900, "unit": "rpm"}
